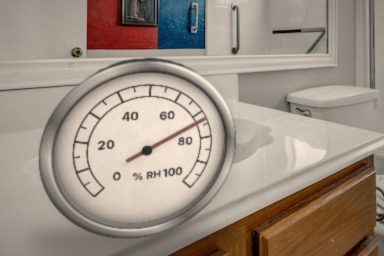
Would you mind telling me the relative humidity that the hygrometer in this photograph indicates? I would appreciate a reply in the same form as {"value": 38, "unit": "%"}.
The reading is {"value": 72.5, "unit": "%"}
